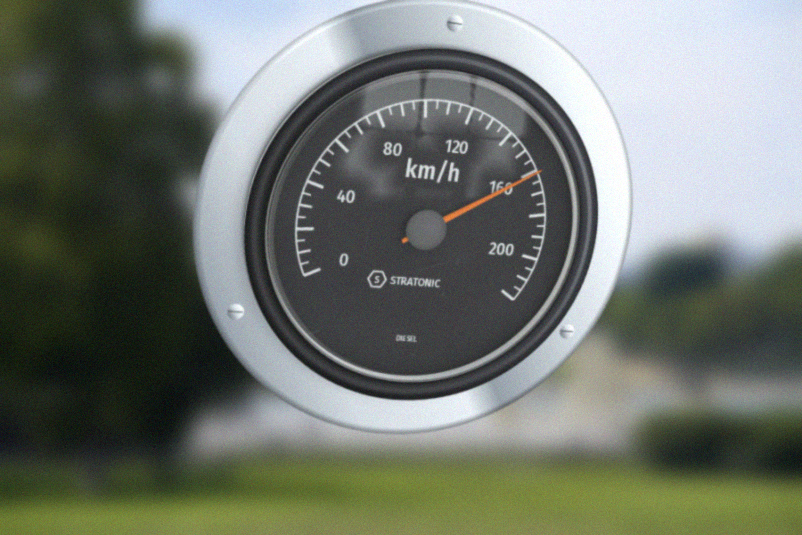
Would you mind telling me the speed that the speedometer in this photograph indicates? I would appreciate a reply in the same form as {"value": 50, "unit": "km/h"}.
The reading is {"value": 160, "unit": "km/h"}
